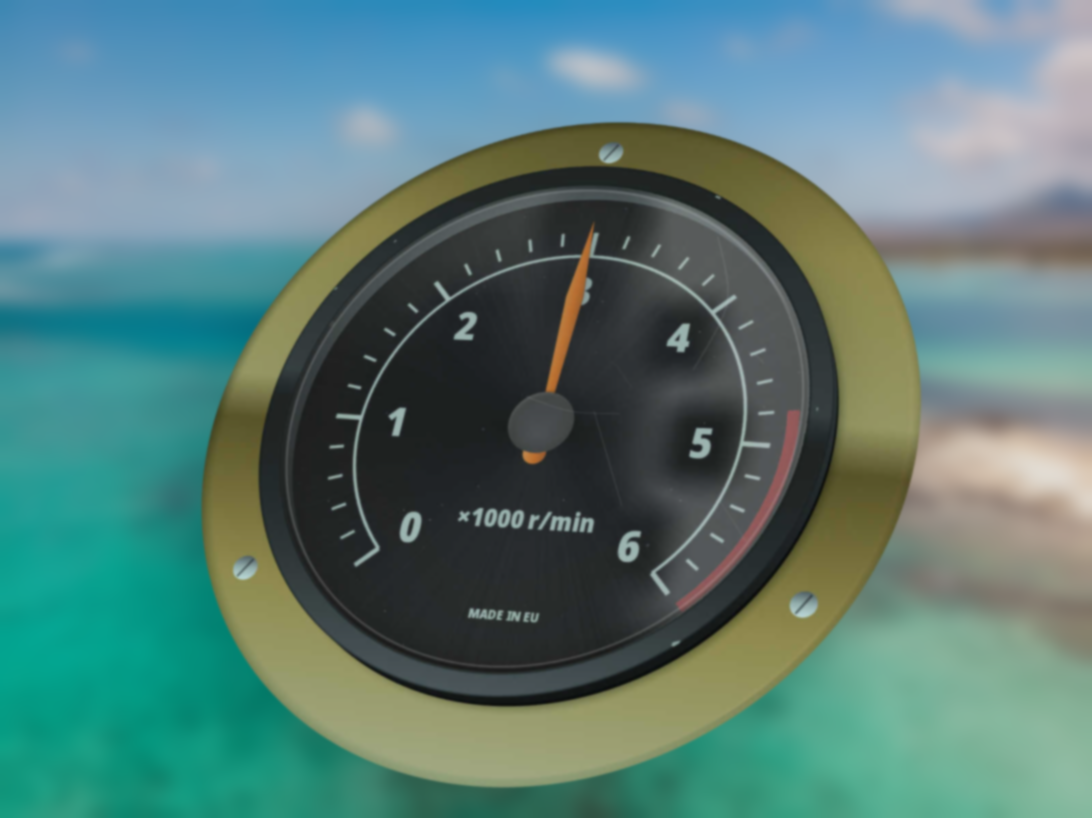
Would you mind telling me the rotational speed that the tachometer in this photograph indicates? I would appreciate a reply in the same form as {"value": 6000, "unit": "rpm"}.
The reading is {"value": 3000, "unit": "rpm"}
